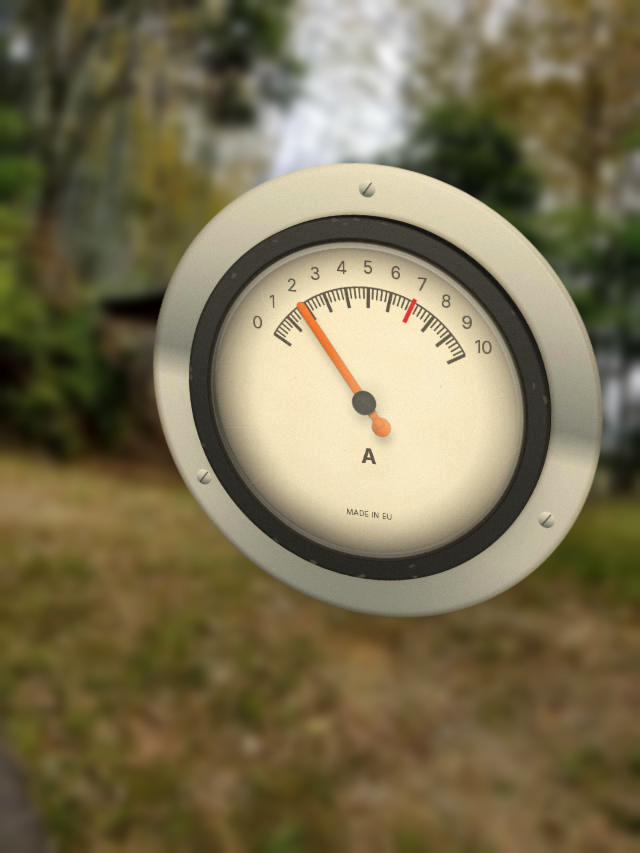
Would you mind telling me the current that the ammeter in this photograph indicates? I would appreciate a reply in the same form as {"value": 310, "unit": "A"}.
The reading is {"value": 2, "unit": "A"}
